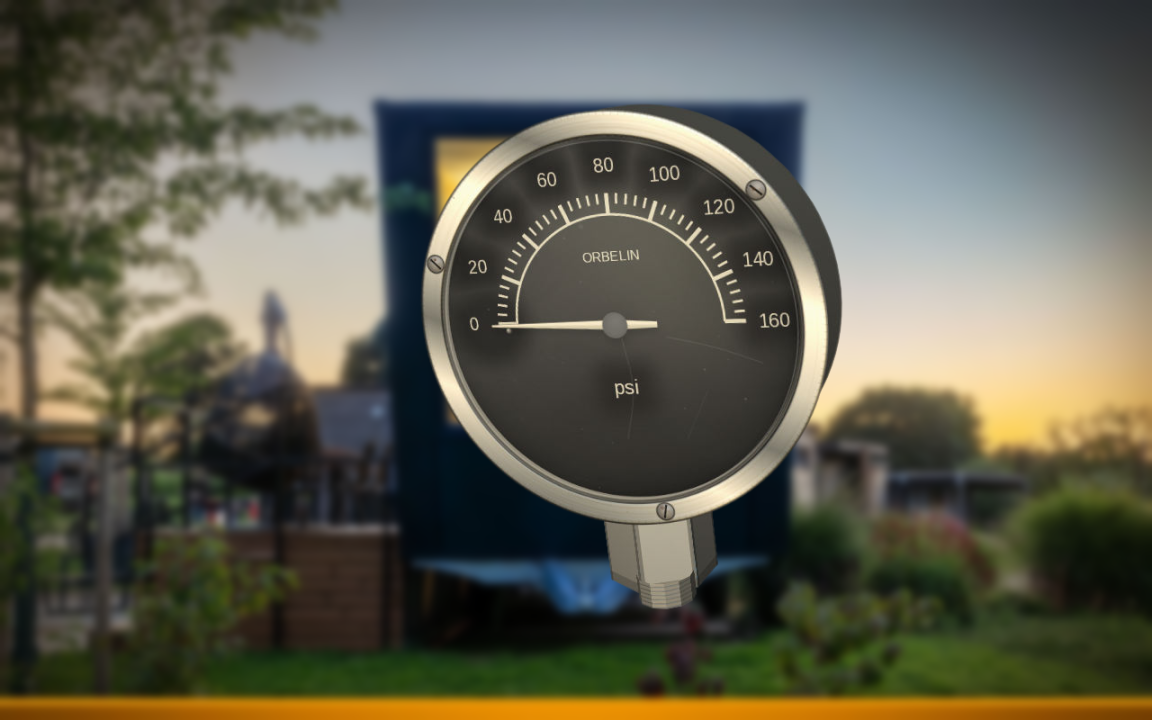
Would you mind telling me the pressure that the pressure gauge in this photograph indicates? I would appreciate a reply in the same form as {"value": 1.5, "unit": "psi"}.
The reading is {"value": 0, "unit": "psi"}
